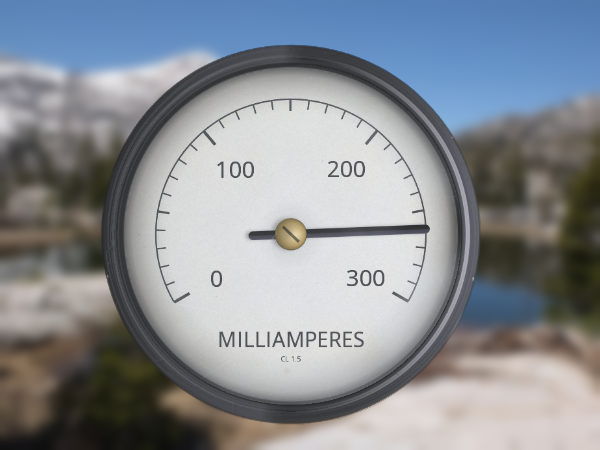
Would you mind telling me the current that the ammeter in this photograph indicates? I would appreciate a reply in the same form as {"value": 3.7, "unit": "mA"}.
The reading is {"value": 260, "unit": "mA"}
